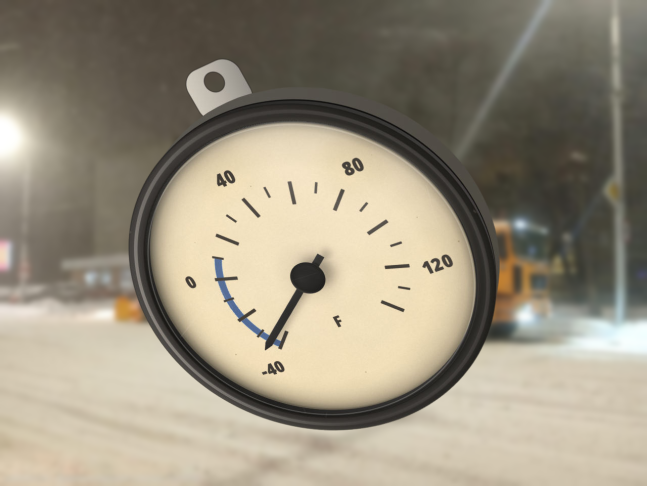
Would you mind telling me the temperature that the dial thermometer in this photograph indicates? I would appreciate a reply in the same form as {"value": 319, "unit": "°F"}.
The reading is {"value": -35, "unit": "°F"}
